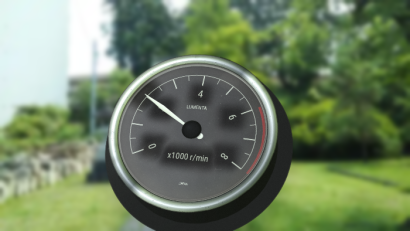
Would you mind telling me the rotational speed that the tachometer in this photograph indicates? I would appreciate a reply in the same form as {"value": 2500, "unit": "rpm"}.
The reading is {"value": 2000, "unit": "rpm"}
